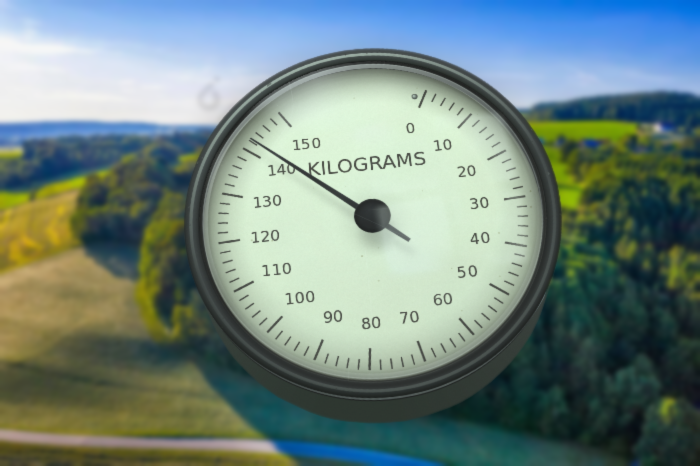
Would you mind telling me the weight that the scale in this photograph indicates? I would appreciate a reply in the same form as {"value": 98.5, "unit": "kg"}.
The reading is {"value": 142, "unit": "kg"}
